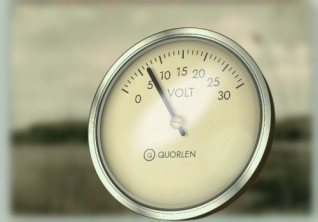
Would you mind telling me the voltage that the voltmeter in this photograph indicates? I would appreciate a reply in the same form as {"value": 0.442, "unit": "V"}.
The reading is {"value": 7, "unit": "V"}
